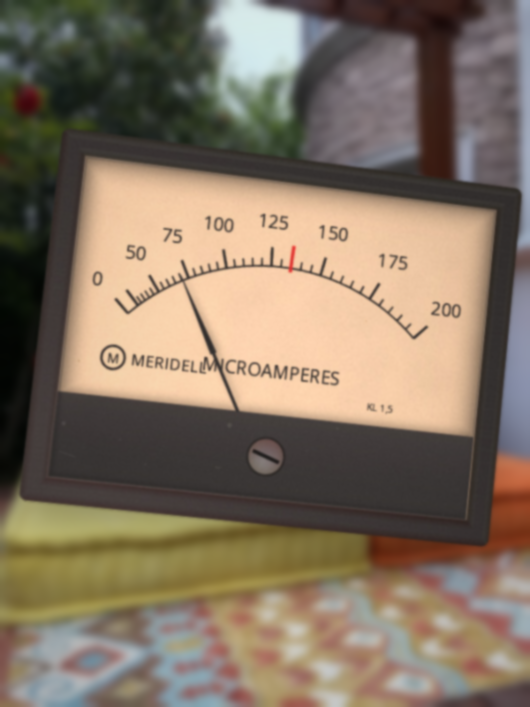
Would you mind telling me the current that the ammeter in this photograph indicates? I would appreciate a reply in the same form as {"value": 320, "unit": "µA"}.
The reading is {"value": 70, "unit": "µA"}
